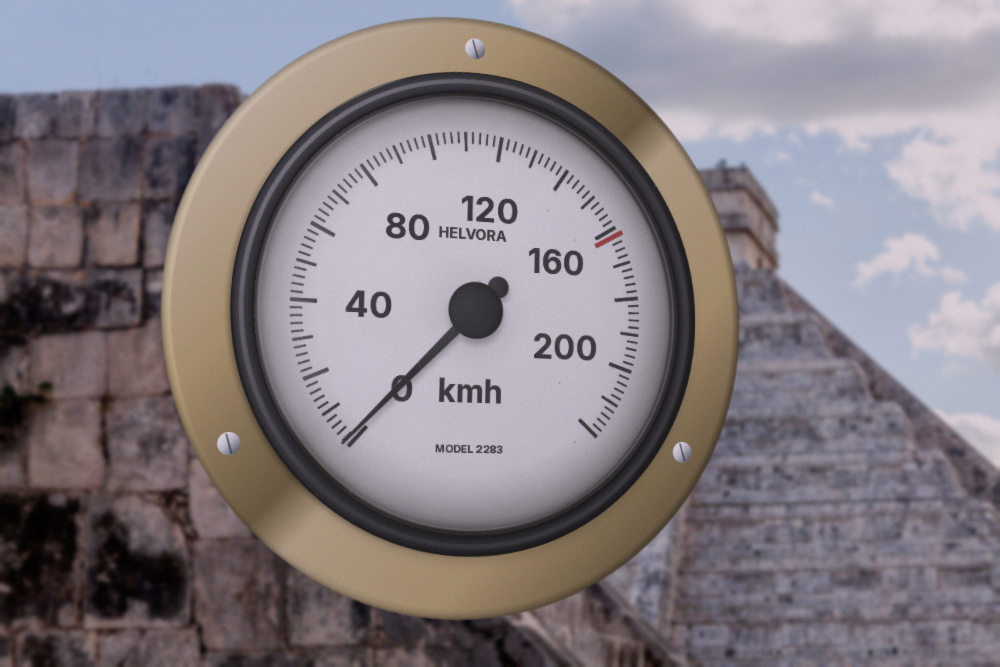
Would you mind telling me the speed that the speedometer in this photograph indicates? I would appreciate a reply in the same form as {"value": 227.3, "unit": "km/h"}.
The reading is {"value": 2, "unit": "km/h"}
